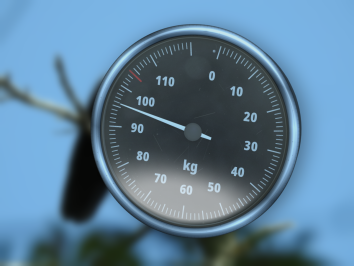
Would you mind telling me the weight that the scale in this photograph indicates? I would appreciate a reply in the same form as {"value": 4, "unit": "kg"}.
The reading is {"value": 96, "unit": "kg"}
